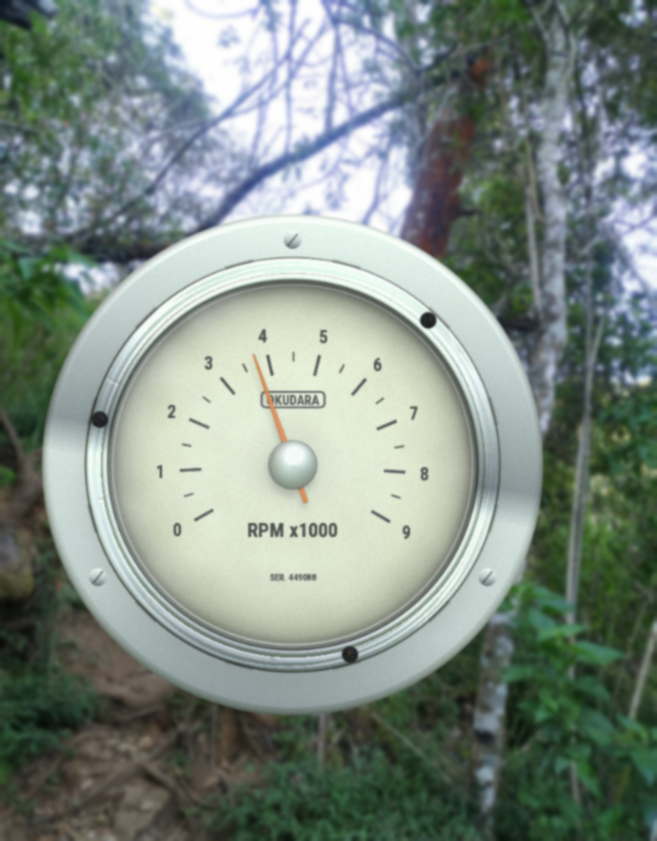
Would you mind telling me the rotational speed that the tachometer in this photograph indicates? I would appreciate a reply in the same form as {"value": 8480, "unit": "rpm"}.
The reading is {"value": 3750, "unit": "rpm"}
